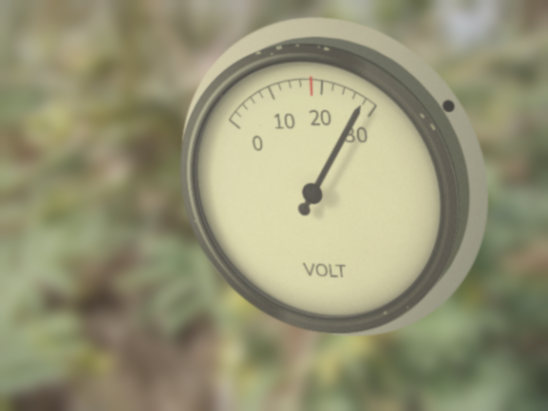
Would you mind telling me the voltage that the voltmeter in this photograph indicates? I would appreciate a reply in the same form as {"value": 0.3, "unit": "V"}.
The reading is {"value": 28, "unit": "V"}
